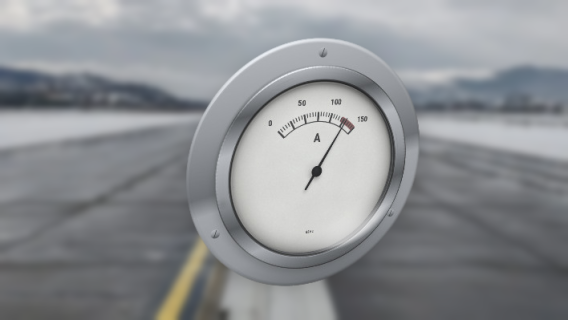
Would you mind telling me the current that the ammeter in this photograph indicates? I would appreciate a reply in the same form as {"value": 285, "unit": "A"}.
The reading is {"value": 125, "unit": "A"}
